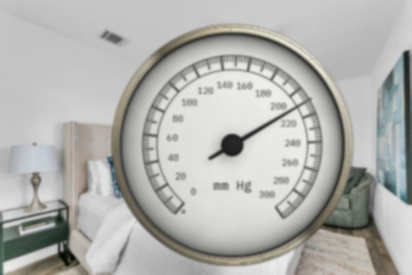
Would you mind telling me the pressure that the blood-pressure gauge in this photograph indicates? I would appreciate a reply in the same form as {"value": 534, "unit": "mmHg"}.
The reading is {"value": 210, "unit": "mmHg"}
